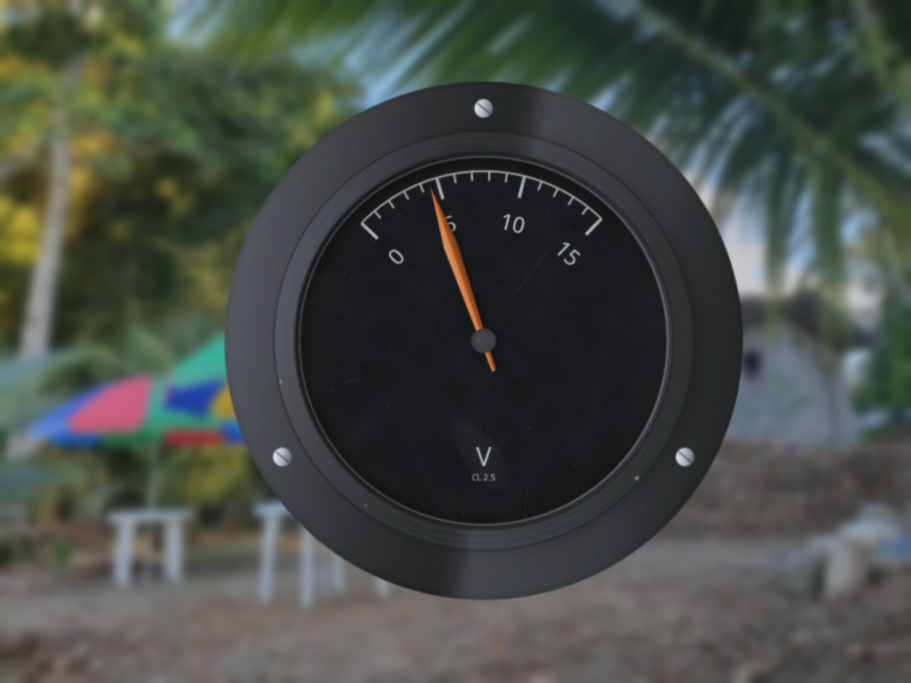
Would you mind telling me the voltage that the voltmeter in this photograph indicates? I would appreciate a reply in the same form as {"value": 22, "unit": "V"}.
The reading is {"value": 4.5, "unit": "V"}
